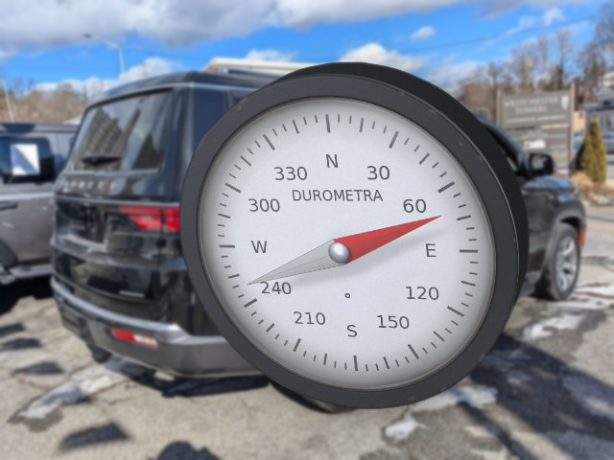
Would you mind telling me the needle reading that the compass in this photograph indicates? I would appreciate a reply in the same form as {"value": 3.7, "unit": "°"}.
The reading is {"value": 70, "unit": "°"}
